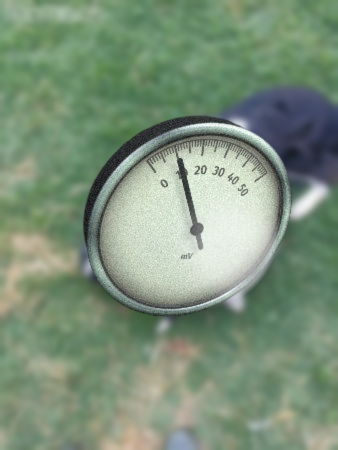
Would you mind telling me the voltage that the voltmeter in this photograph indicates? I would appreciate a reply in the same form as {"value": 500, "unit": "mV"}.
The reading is {"value": 10, "unit": "mV"}
